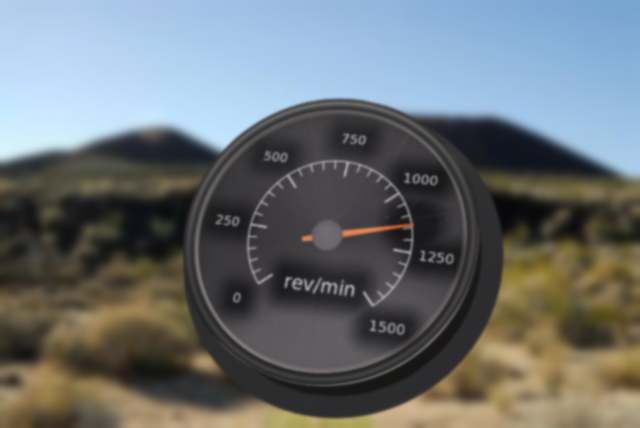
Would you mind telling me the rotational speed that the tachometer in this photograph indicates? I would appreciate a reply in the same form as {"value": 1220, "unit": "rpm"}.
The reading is {"value": 1150, "unit": "rpm"}
